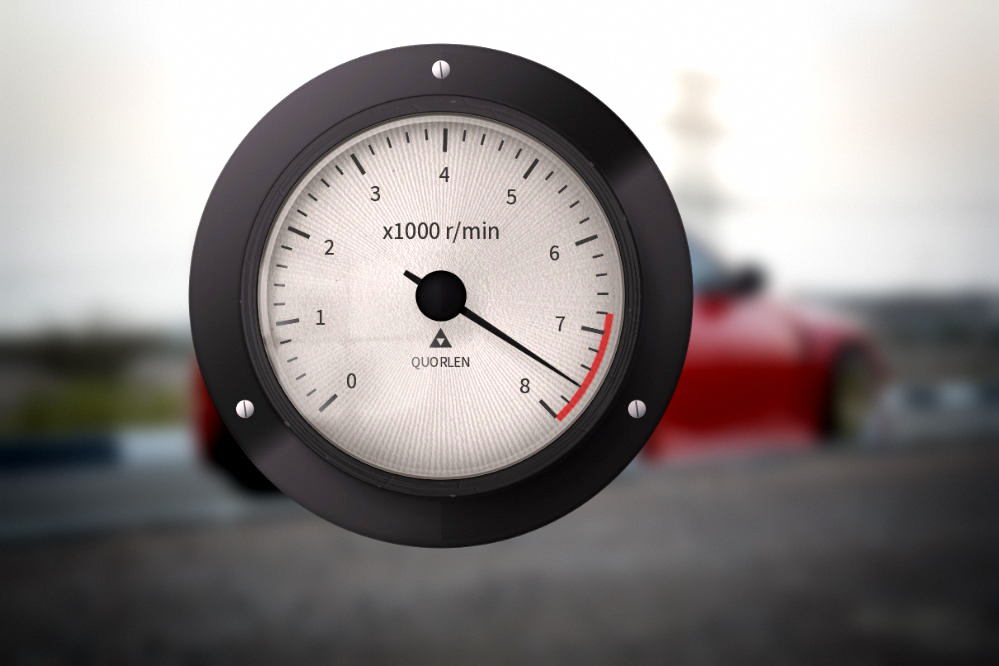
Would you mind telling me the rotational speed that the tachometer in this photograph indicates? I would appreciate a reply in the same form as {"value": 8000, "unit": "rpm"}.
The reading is {"value": 7600, "unit": "rpm"}
